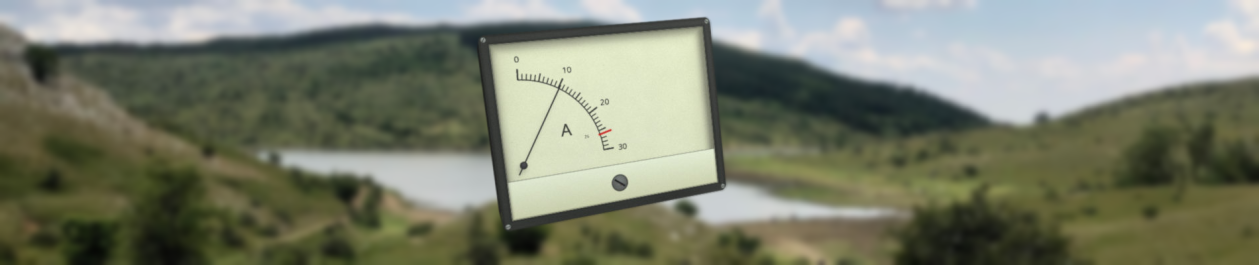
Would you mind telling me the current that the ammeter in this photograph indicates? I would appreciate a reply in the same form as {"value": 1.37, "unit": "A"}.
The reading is {"value": 10, "unit": "A"}
